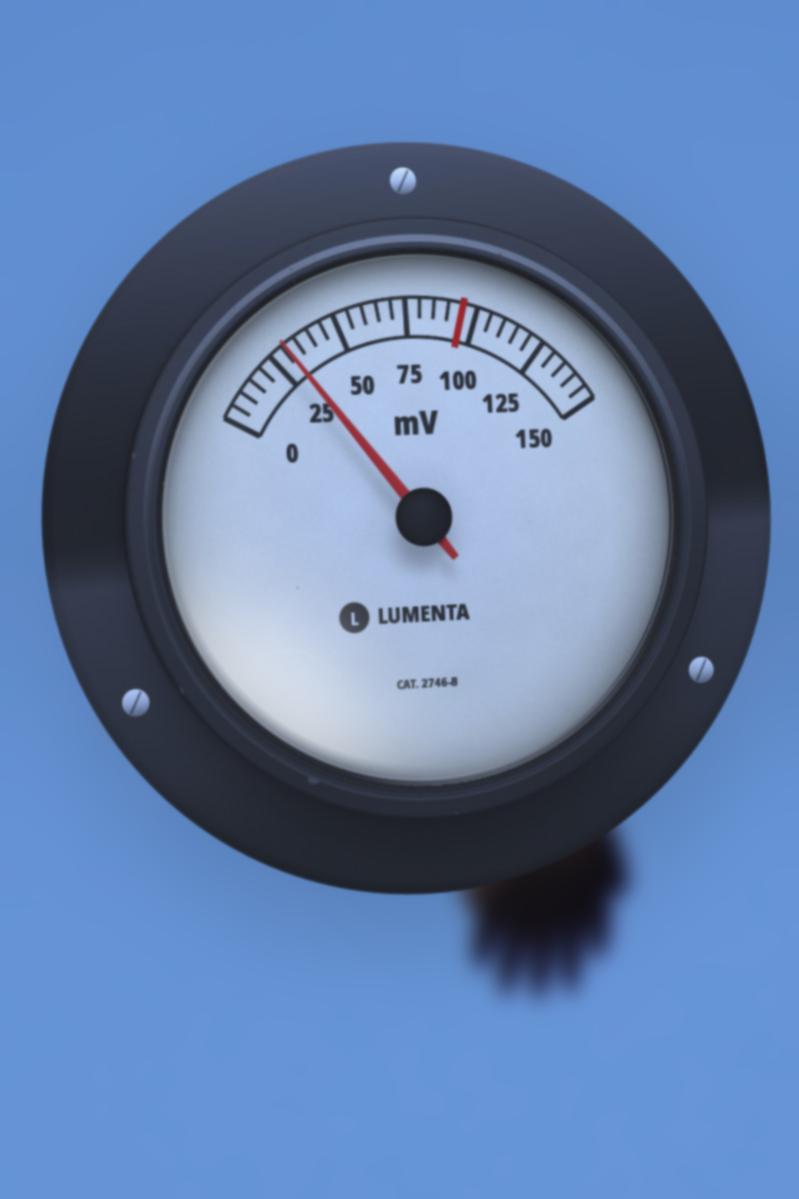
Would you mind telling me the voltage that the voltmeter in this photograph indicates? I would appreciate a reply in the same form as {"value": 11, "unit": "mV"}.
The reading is {"value": 30, "unit": "mV"}
